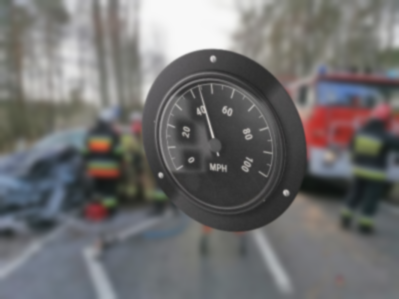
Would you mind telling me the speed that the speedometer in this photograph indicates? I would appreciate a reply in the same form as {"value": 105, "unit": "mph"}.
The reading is {"value": 45, "unit": "mph"}
